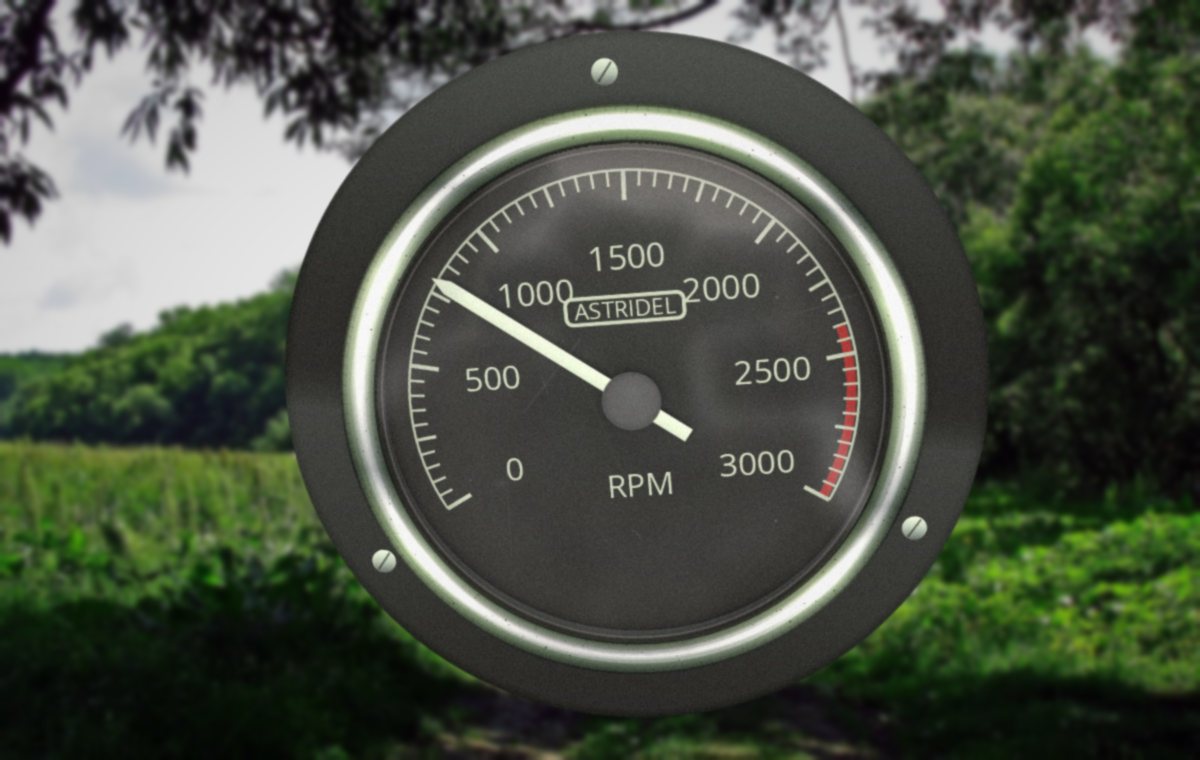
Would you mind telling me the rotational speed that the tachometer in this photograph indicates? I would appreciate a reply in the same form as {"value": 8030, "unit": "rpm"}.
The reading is {"value": 800, "unit": "rpm"}
